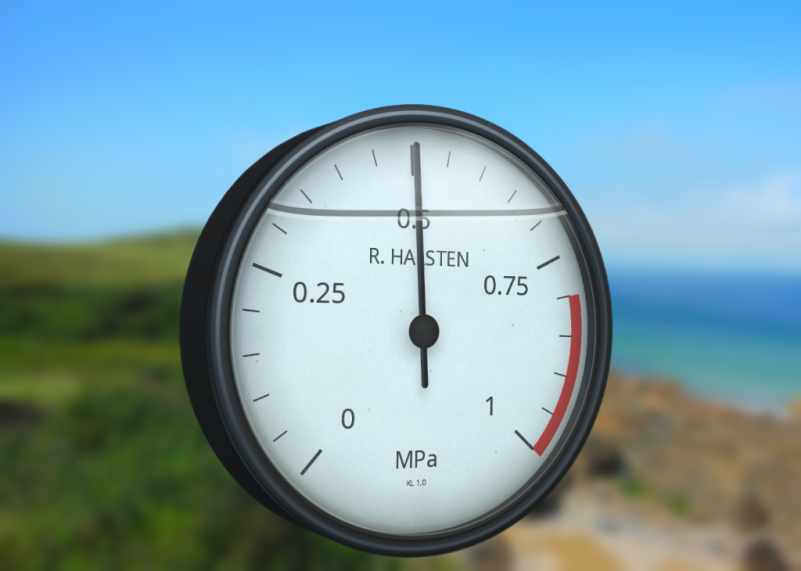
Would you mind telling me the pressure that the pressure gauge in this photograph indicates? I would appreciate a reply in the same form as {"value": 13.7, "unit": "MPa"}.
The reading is {"value": 0.5, "unit": "MPa"}
